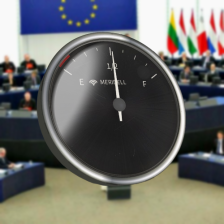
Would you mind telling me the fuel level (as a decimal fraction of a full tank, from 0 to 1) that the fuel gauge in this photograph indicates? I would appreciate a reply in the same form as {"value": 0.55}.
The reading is {"value": 0.5}
